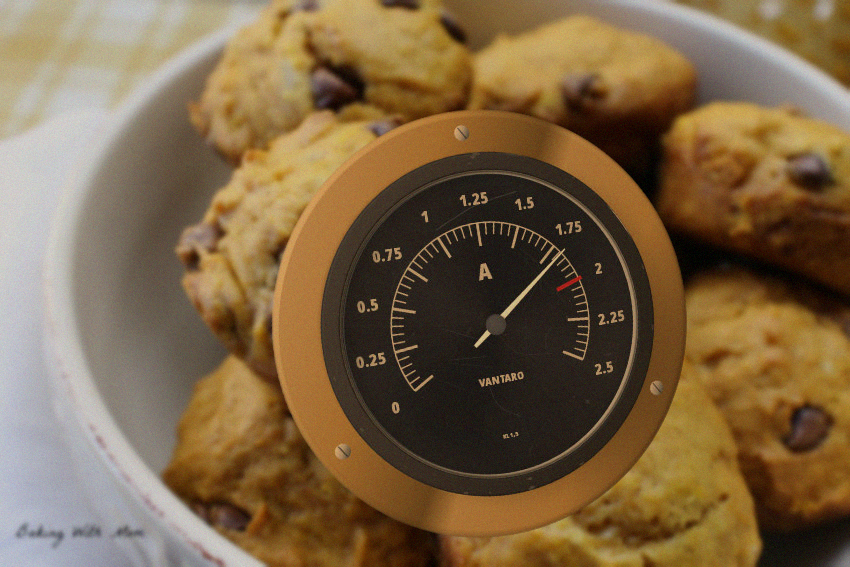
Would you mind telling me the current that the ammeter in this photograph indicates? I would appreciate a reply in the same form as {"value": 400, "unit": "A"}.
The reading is {"value": 1.8, "unit": "A"}
